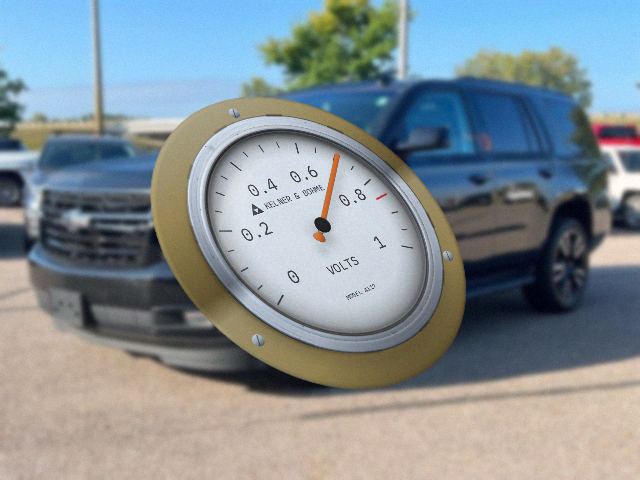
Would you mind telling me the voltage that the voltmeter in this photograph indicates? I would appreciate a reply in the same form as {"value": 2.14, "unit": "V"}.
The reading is {"value": 0.7, "unit": "V"}
